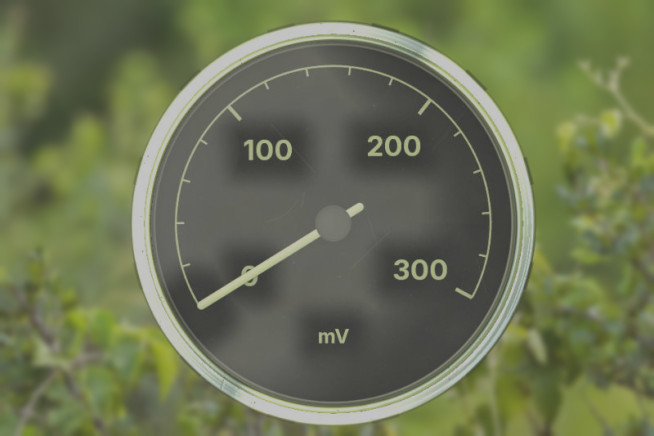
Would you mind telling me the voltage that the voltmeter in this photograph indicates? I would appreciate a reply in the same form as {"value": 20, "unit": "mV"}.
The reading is {"value": 0, "unit": "mV"}
